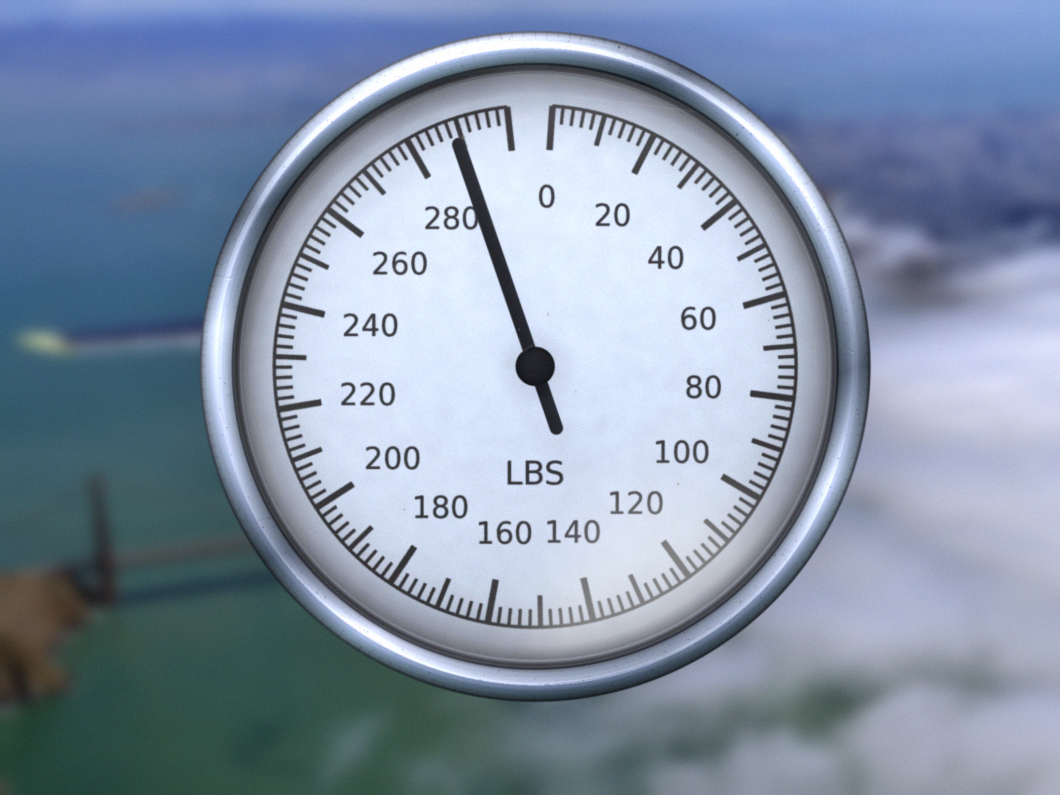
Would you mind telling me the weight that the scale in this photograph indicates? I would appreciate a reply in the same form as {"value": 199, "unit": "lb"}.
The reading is {"value": 289, "unit": "lb"}
